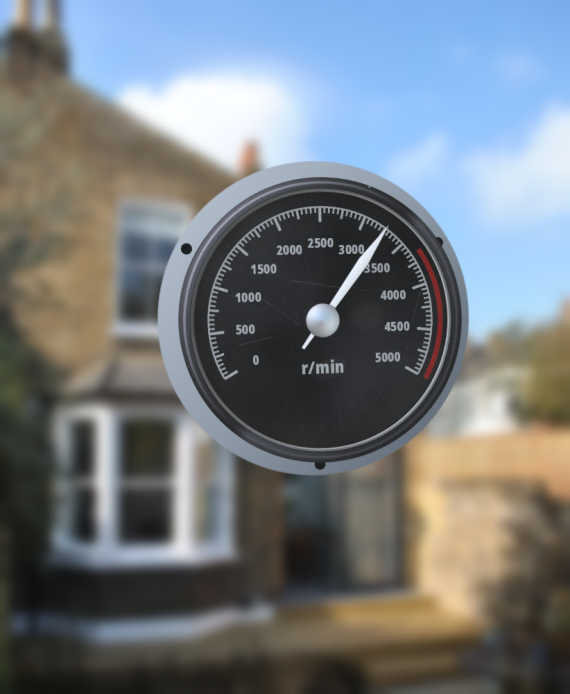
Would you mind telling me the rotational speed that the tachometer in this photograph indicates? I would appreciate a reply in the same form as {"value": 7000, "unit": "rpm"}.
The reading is {"value": 3250, "unit": "rpm"}
